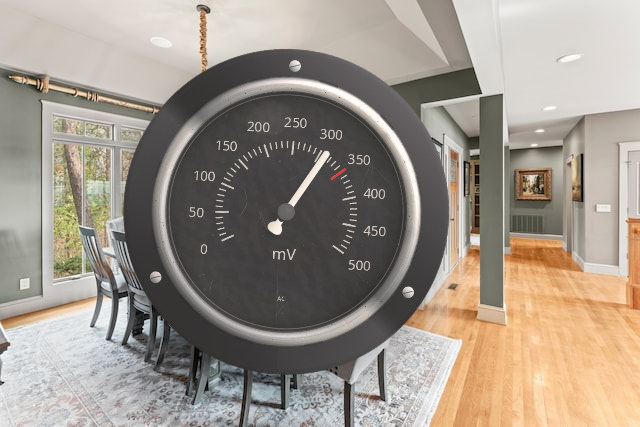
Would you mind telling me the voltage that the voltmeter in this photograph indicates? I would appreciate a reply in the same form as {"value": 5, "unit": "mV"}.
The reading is {"value": 310, "unit": "mV"}
